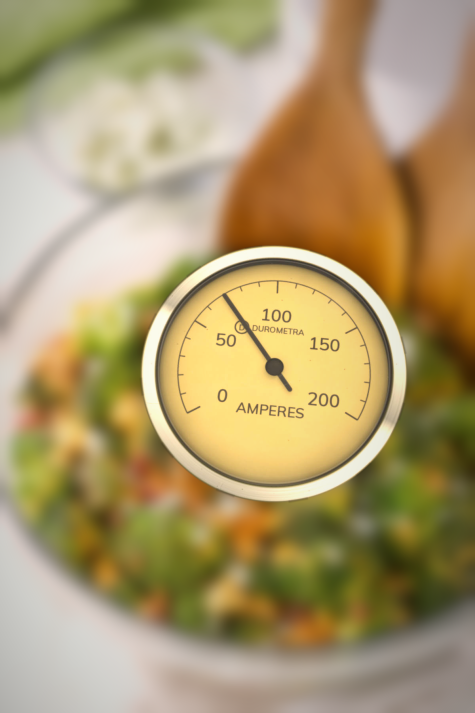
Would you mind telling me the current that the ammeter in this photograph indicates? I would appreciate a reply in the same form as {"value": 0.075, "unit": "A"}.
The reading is {"value": 70, "unit": "A"}
